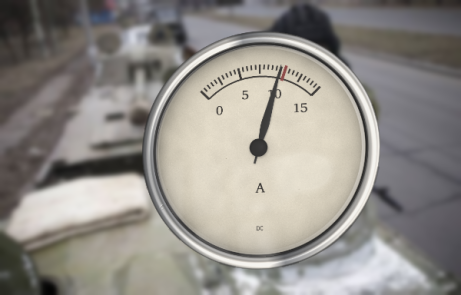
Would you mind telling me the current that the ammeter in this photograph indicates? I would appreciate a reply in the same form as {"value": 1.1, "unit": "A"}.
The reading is {"value": 10, "unit": "A"}
